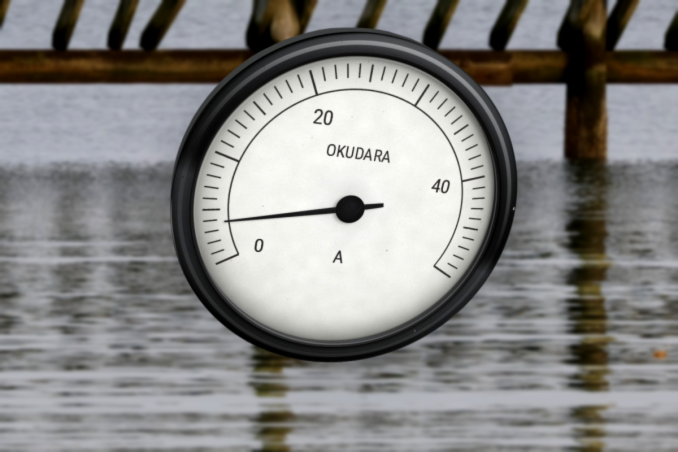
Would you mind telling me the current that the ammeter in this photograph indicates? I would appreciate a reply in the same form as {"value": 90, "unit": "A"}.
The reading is {"value": 4, "unit": "A"}
